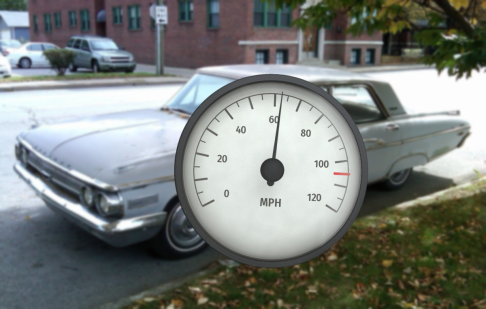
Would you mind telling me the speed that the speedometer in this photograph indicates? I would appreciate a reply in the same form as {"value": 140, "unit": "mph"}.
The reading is {"value": 62.5, "unit": "mph"}
